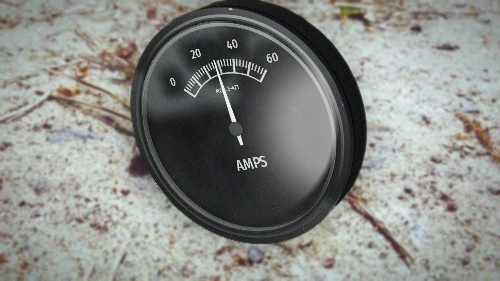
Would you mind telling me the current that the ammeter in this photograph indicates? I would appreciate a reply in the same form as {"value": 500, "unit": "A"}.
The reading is {"value": 30, "unit": "A"}
